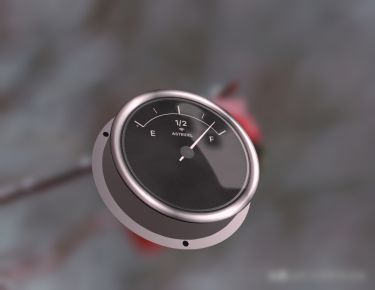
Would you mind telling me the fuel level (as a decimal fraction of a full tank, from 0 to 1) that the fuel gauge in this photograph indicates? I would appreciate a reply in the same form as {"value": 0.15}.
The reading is {"value": 0.875}
